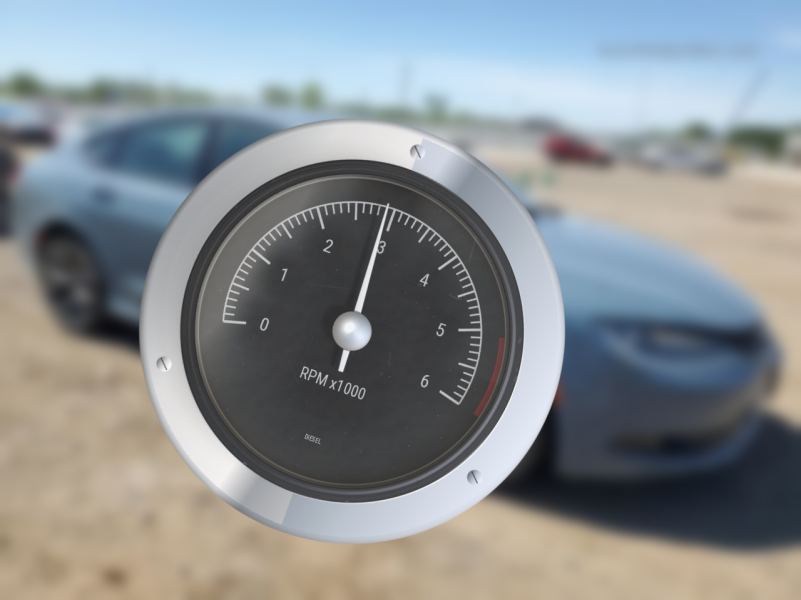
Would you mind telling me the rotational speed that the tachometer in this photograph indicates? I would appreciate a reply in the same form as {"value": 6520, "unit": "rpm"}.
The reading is {"value": 2900, "unit": "rpm"}
